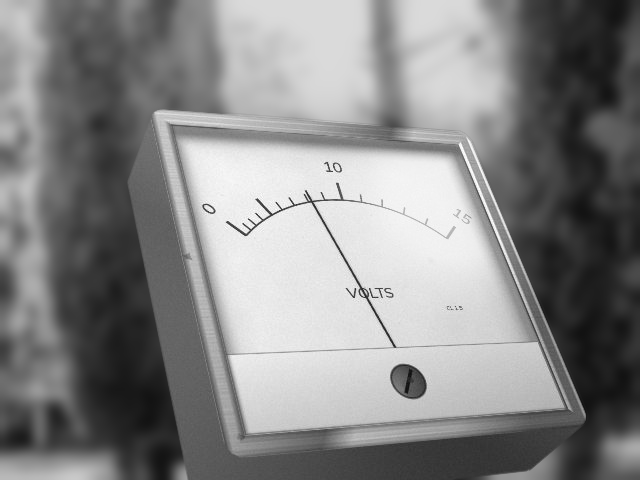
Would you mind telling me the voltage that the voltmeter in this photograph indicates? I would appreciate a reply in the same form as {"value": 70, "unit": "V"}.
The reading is {"value": 8, "unit": "V"}
